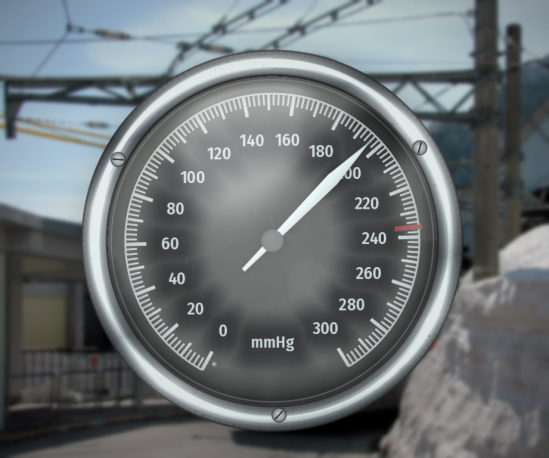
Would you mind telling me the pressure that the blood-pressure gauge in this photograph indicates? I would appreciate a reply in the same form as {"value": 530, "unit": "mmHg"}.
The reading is {"value": 196, "unit": "mmHg"}
